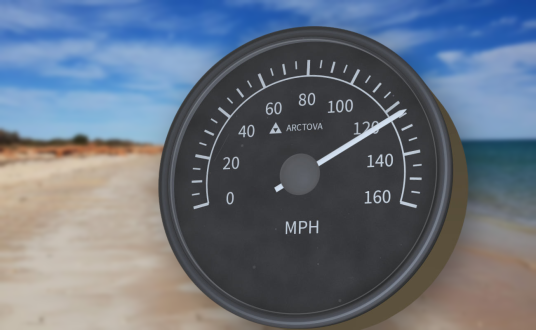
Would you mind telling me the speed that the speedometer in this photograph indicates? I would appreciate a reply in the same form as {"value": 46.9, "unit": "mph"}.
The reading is {"value": 125, "unit": "mph"}
